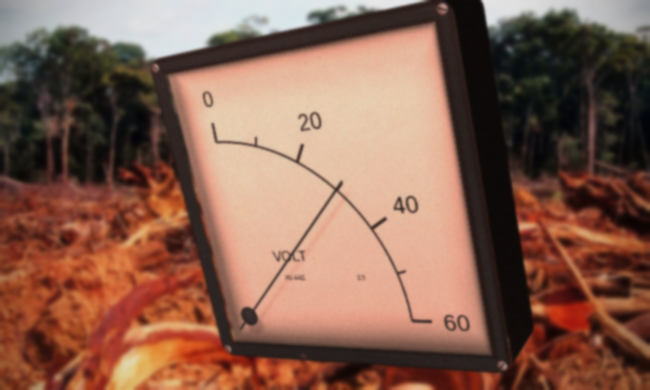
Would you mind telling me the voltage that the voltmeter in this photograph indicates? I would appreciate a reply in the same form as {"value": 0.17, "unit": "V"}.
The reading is {"value": 30, "unit": "V"}
